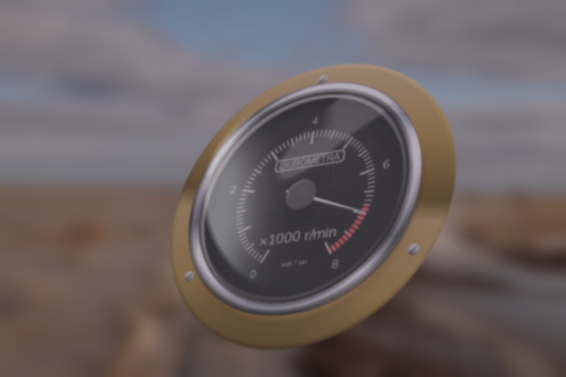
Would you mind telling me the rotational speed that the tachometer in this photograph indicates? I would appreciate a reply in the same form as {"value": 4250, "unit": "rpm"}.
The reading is {"value": 7000, "unit": "rpm"}
